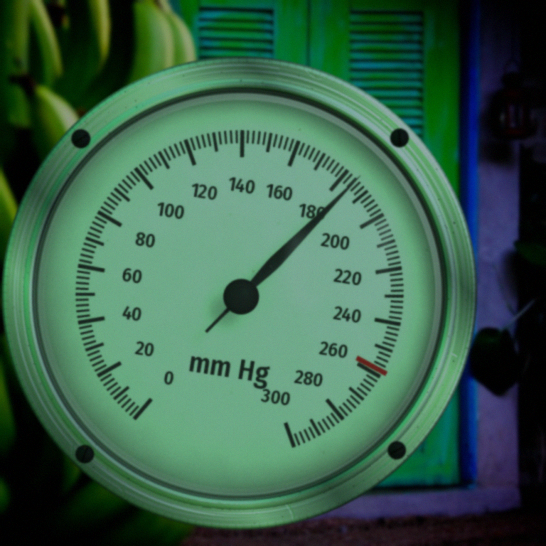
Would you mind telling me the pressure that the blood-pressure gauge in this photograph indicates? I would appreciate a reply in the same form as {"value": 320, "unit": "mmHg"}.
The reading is {"value": 184, "unit": "mmHg"}
